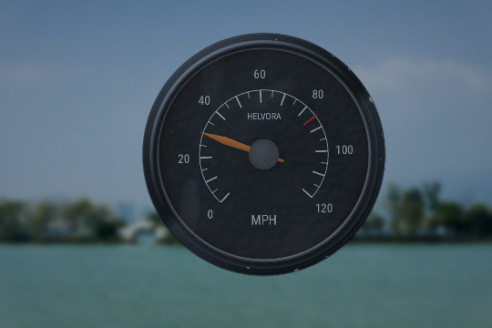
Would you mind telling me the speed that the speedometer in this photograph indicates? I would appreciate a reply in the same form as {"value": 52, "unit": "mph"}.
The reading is {"value": 30, "unit": "mph"}
